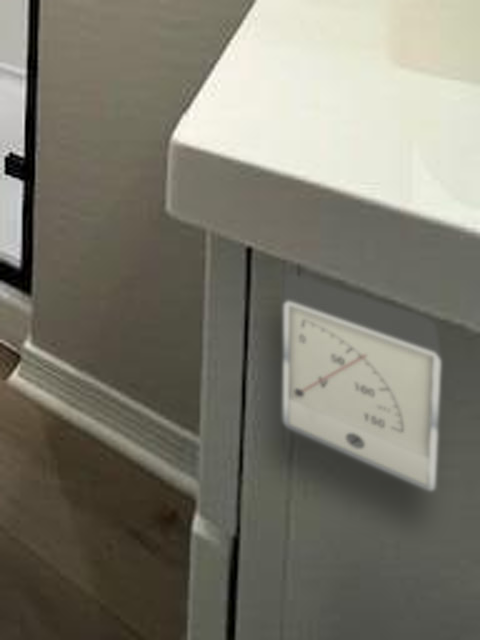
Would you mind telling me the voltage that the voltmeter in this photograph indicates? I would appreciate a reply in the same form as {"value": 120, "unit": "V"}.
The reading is {"value": 60, "unit": "V"}
